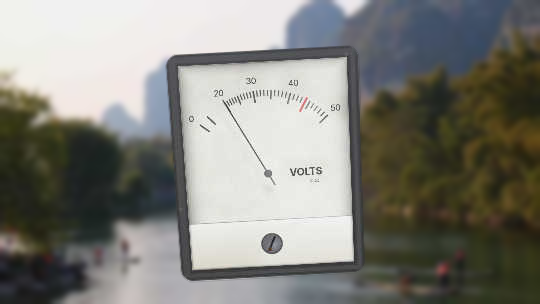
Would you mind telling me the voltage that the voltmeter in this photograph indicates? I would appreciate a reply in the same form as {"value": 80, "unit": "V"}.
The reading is {"value": 20, "unit": "V"}
